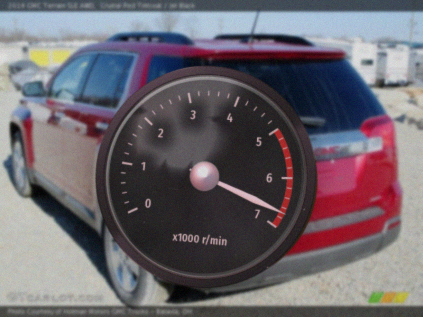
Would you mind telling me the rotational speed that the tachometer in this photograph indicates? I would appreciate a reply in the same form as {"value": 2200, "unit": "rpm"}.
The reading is {"value": 6700, "unit": "rpm"}
